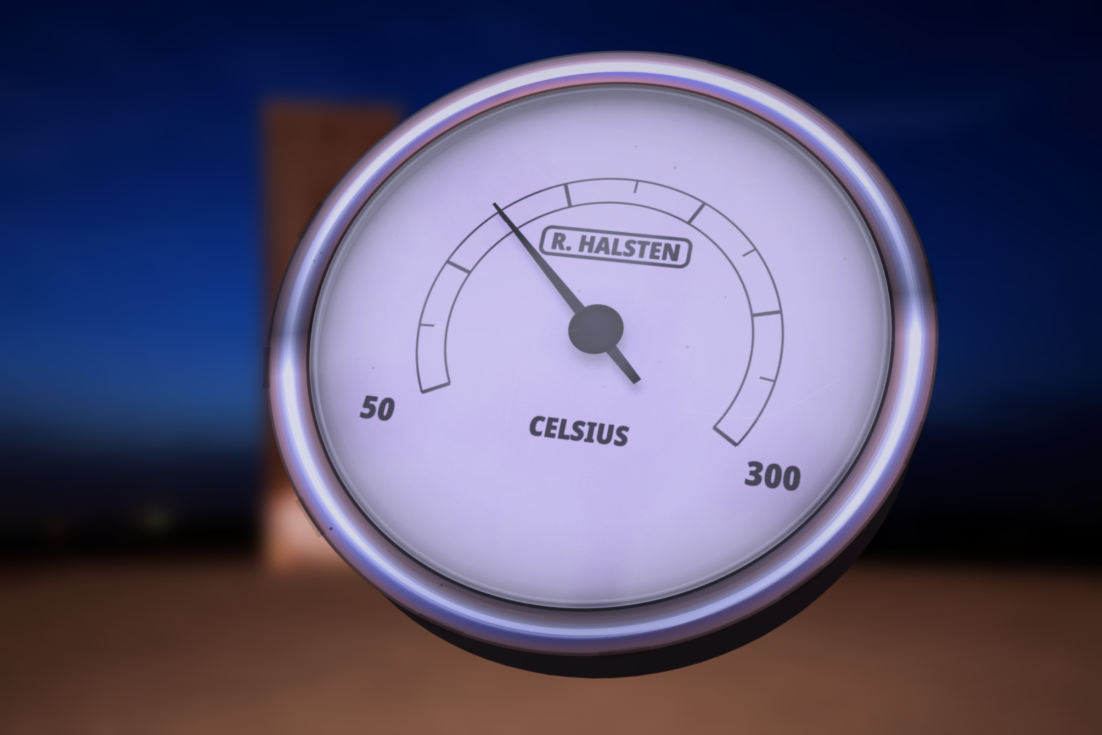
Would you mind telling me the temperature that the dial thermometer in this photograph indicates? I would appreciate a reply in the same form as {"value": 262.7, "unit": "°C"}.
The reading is {"value": 125, "unit": "°C"}
